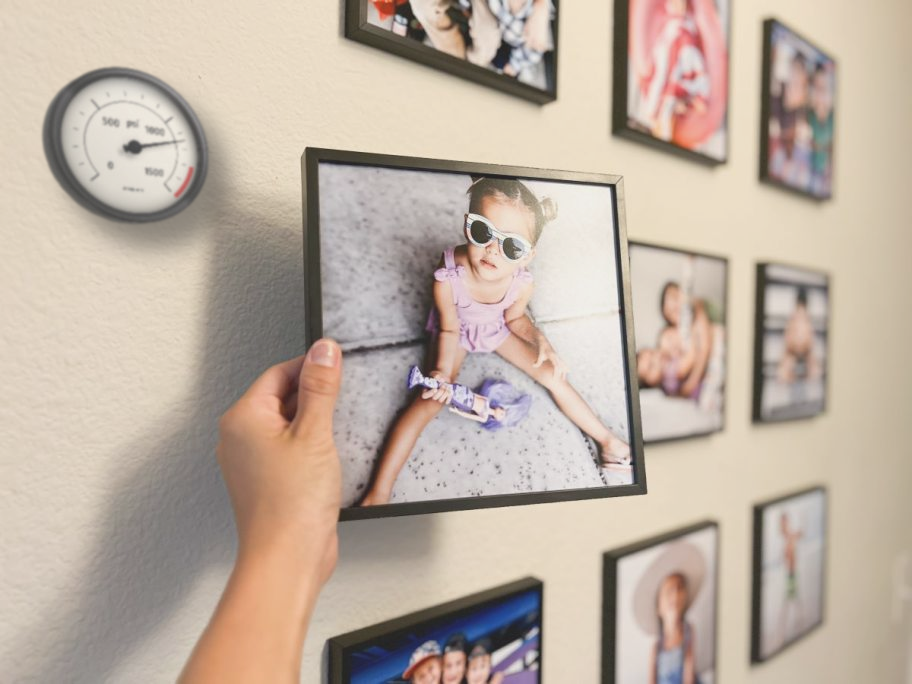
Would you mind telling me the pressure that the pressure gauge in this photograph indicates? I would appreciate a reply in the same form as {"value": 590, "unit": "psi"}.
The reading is {"value": 1150, "unit": "psi"}
